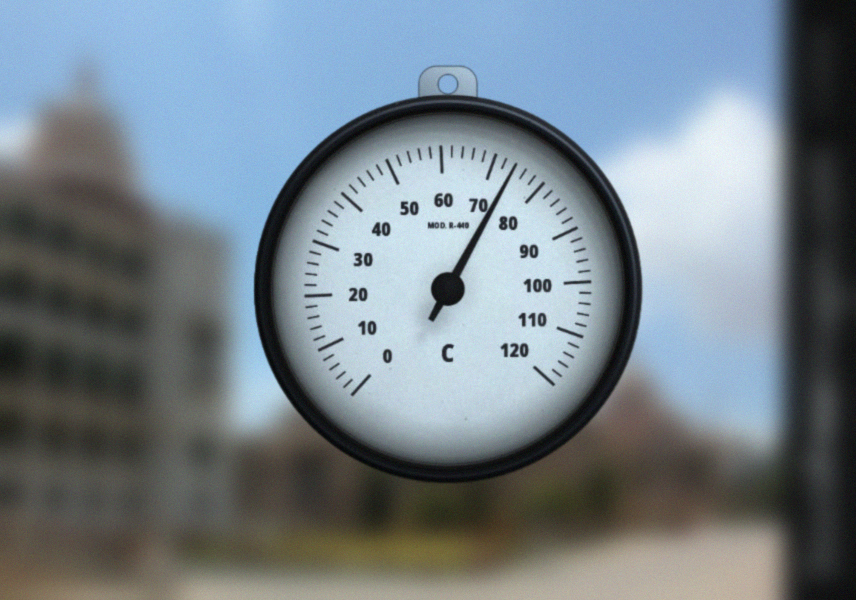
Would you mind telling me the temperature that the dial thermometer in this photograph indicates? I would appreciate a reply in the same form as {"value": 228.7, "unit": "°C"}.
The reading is {"value": 74, "unit": "°C"}
